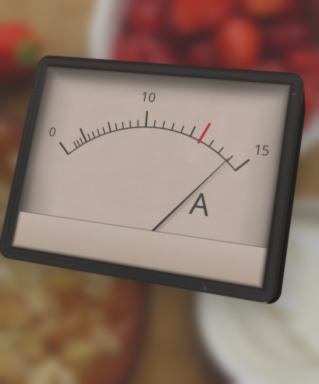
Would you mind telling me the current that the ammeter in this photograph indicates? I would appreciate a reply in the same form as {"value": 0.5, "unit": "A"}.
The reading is {"value": 14.5, "unit": "A"}
